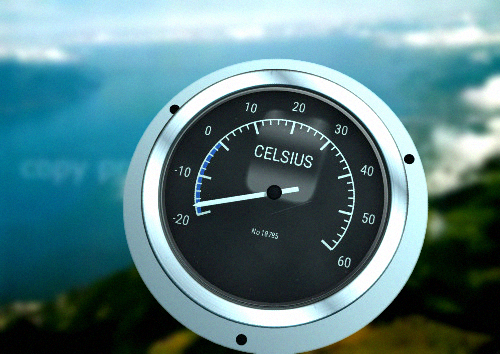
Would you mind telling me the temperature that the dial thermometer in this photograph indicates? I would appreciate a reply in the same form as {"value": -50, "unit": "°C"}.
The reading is {"value": -18, "unit": "°C"}
